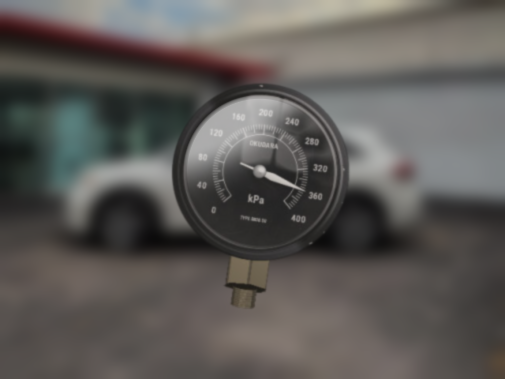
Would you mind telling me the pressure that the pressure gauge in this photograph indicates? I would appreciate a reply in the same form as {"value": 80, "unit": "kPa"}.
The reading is {"value": 360, "unit": "kPa"}
